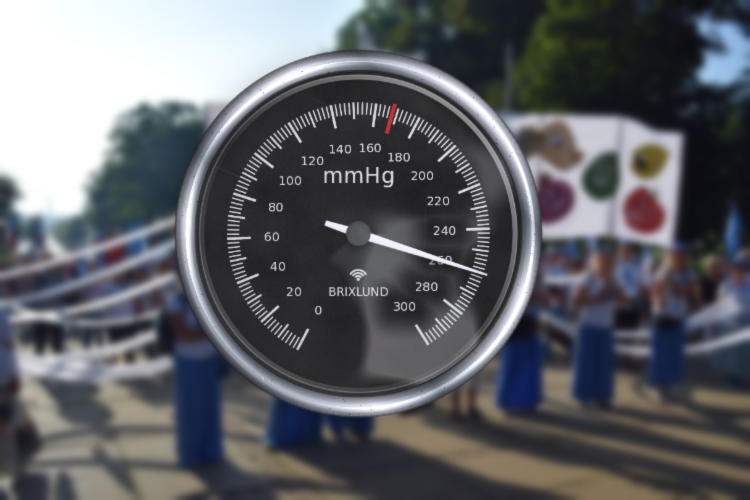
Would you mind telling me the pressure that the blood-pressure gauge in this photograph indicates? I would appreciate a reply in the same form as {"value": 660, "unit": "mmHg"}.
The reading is {"value": 260, "unit": "mmHg"}
